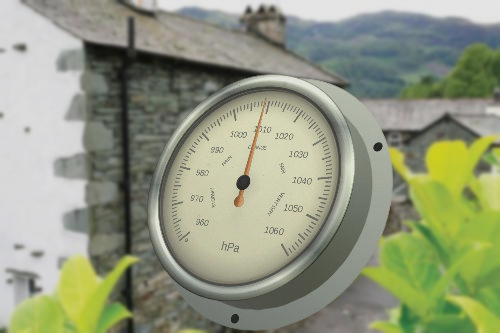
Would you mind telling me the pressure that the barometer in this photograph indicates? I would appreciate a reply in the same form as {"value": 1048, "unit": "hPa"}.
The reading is {"value": 1010, "unit": "hPa"}
